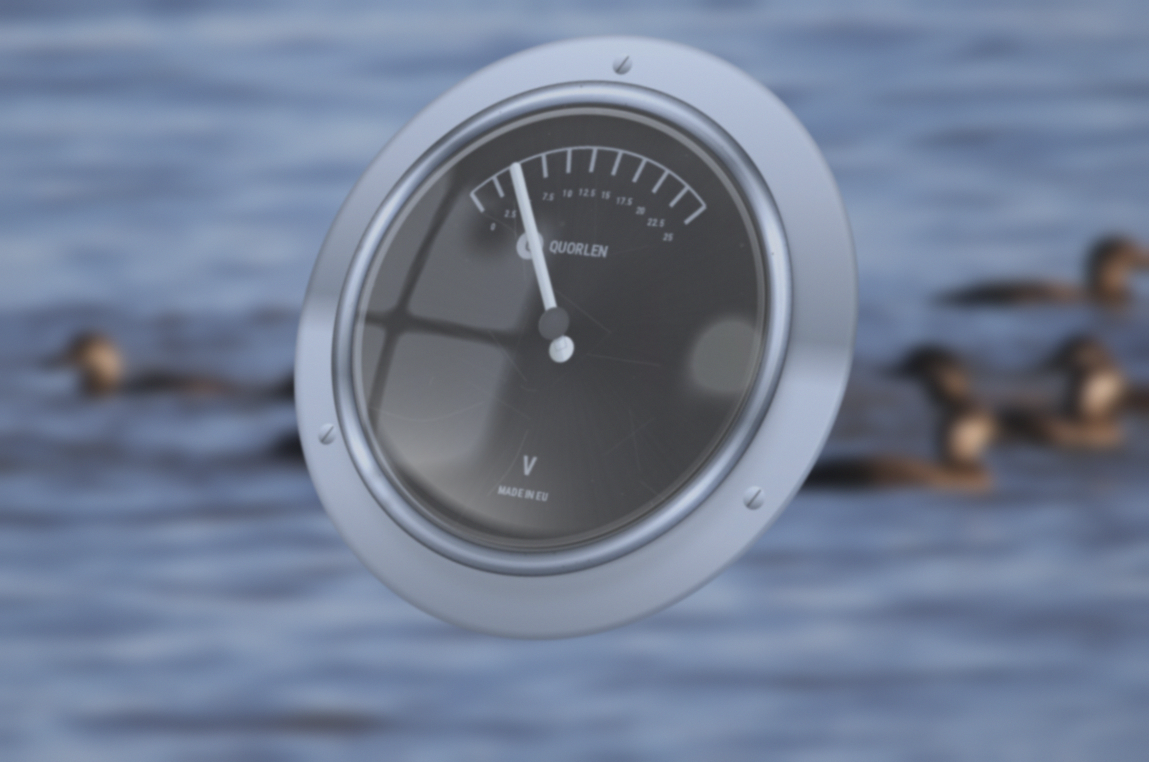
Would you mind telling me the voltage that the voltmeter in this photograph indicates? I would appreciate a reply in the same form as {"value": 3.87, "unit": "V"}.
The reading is {"value": 5, "unit": "V"}
